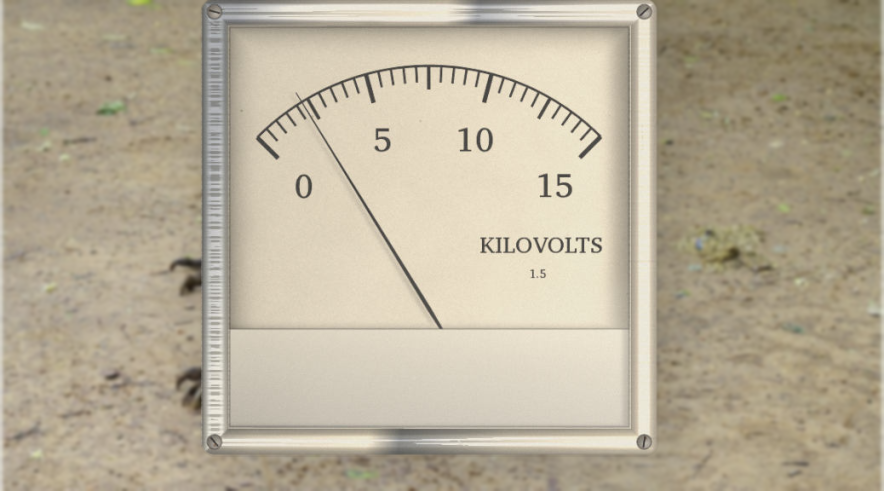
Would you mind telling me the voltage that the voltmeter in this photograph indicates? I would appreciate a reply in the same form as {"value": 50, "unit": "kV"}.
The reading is {"value": 2.25, "unit": "kV"}
